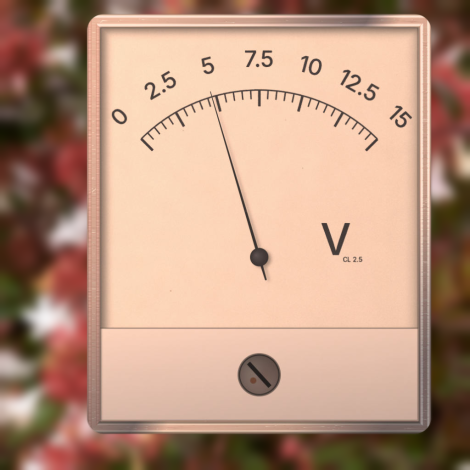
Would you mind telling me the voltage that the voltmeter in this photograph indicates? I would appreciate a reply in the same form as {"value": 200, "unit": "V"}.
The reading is {"value": 4.75, "unit": "V"}
